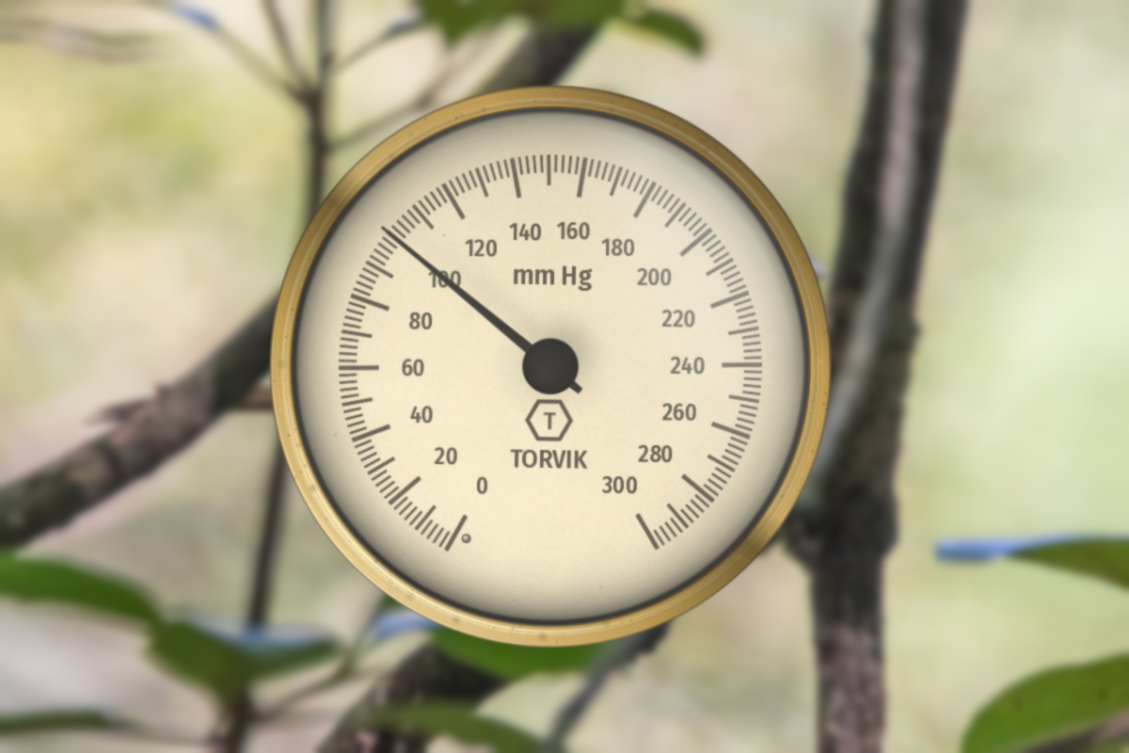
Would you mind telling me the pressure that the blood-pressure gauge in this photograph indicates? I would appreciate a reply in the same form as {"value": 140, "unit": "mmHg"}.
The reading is {"value": 100, "unit": "mmHg"}
